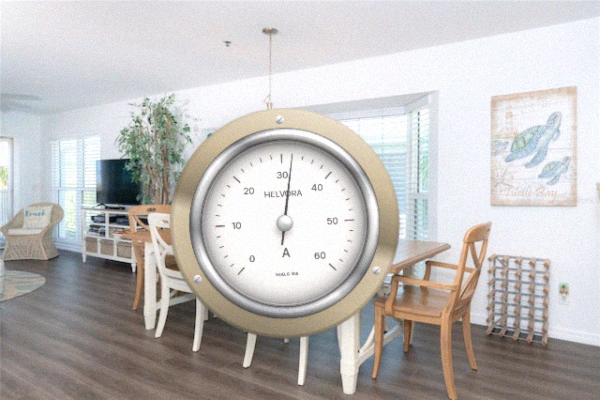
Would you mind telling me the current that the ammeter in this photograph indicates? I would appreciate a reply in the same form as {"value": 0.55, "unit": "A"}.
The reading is {"value": 32, "unit": "A"}
